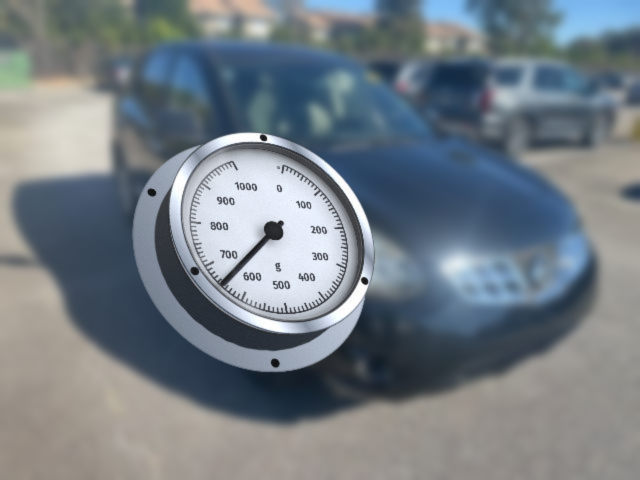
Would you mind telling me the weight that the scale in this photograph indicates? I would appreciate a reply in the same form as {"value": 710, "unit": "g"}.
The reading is {"value": 650, "unit": "g"}
